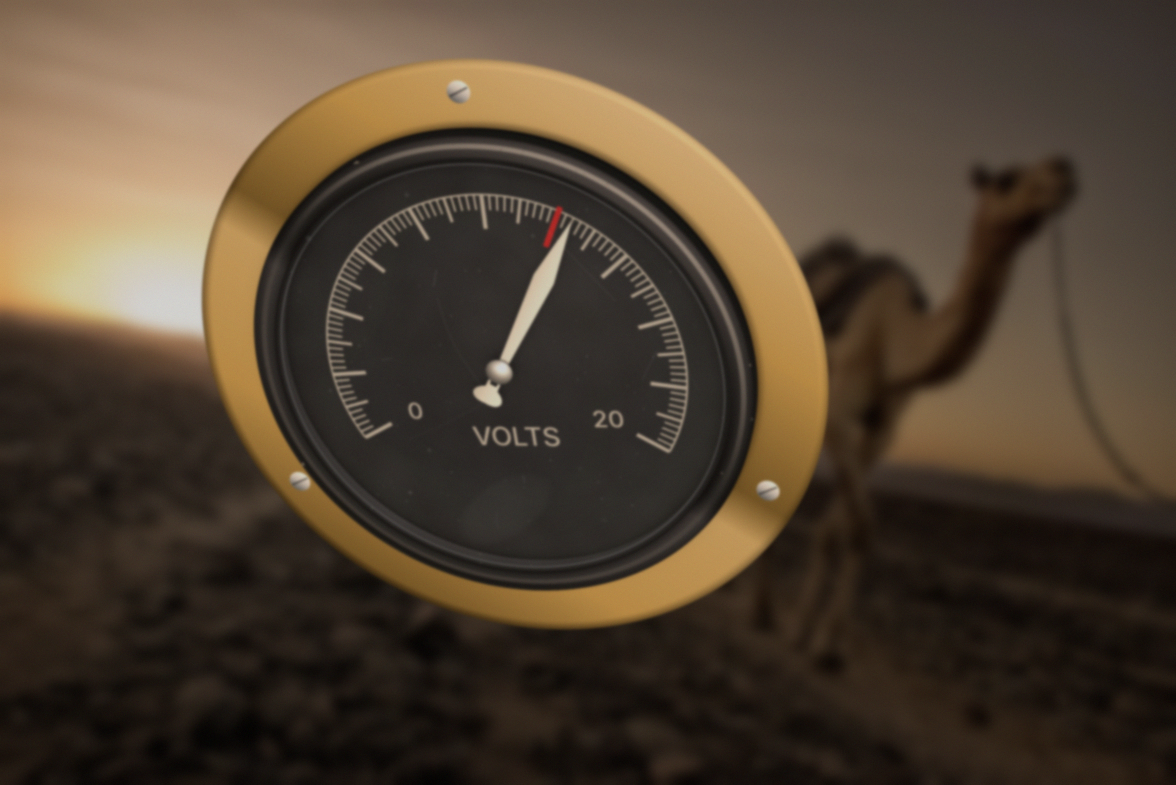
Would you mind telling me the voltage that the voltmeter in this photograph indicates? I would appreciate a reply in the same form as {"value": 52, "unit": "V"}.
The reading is {"value": 12.4, "unit": "V"}
